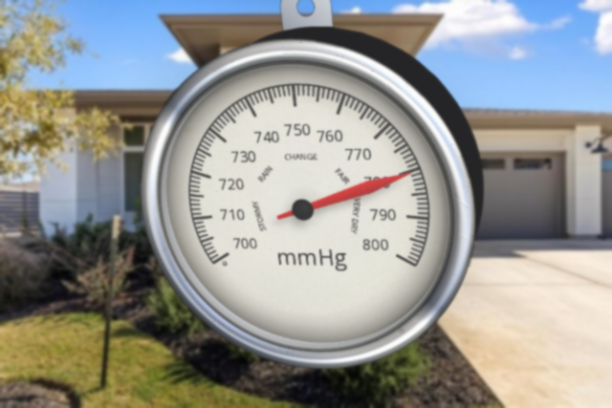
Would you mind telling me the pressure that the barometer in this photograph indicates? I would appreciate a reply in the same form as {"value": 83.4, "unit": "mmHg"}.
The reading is {"value": 780, "unit": "mmHg"}
